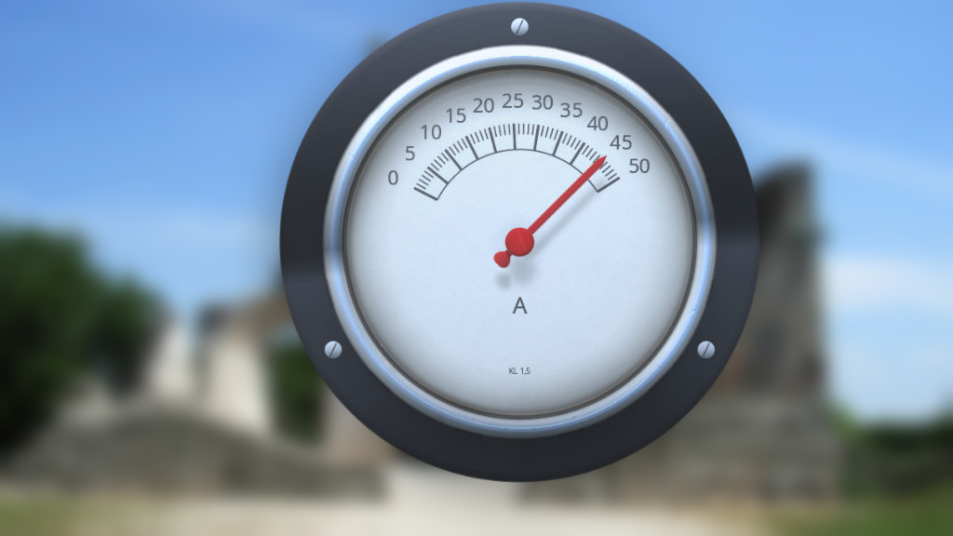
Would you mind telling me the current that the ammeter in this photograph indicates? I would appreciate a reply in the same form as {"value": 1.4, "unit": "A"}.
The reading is {"value": 45, "unit": "A"}
